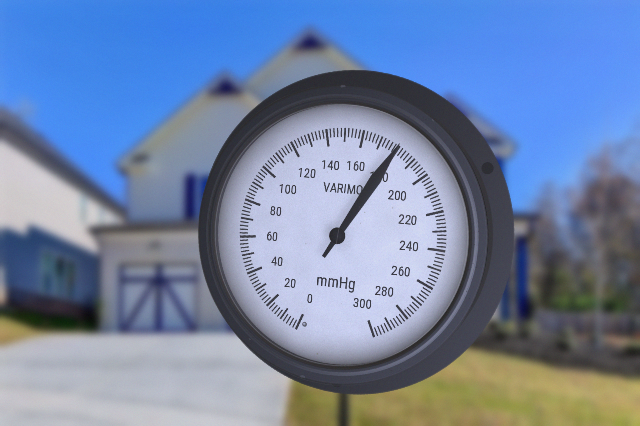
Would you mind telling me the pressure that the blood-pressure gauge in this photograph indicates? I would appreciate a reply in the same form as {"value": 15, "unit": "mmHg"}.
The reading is {"value": 180, "unit": "mmHg"}
